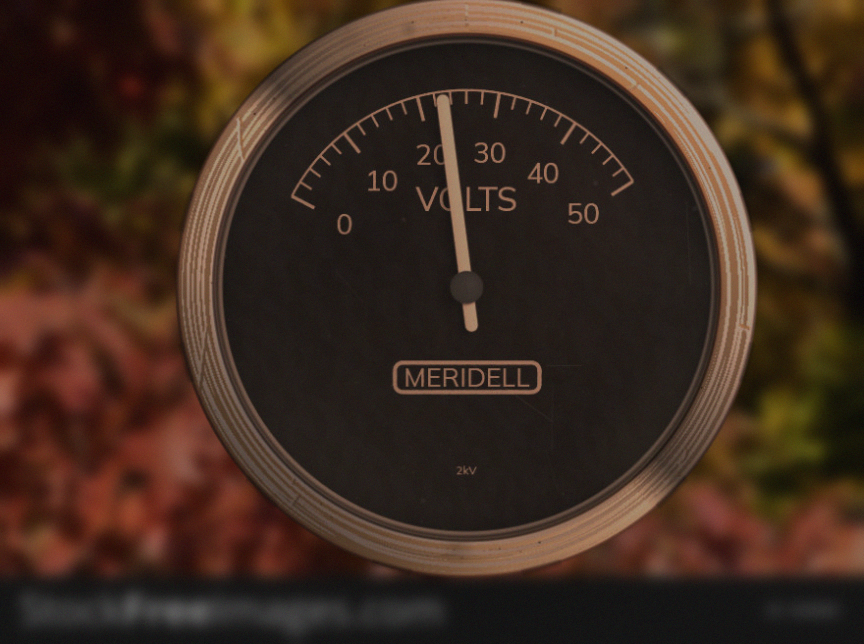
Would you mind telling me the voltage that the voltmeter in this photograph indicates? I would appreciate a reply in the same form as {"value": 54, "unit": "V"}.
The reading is {"value": 23, "unit": "V"}
